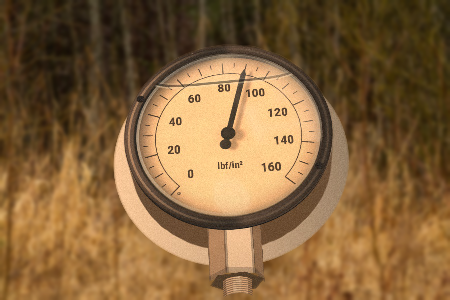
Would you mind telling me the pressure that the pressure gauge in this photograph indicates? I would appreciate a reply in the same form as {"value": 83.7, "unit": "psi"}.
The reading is {"value": 90, "unit": "psi"}
